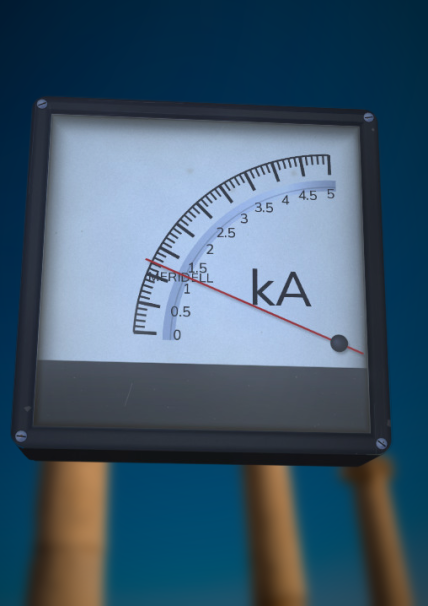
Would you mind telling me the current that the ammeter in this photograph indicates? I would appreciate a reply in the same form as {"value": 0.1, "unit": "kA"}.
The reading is {"value": 1.2, "unit": "kA"}
